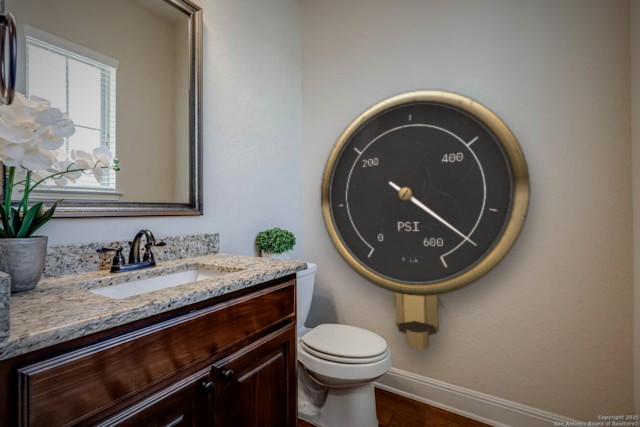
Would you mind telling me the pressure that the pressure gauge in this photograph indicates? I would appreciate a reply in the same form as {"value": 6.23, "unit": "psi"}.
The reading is {"value": 550, "unit": "psi"}
